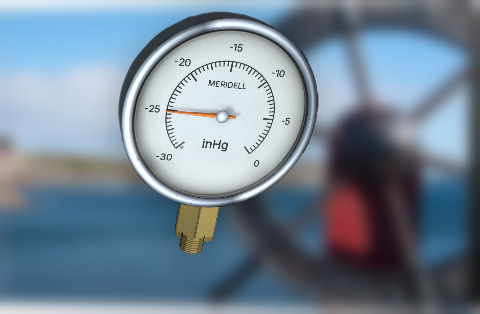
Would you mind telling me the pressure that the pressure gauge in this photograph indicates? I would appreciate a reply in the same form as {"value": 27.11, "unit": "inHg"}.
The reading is {"value": -25, "unit": "inHg"}
